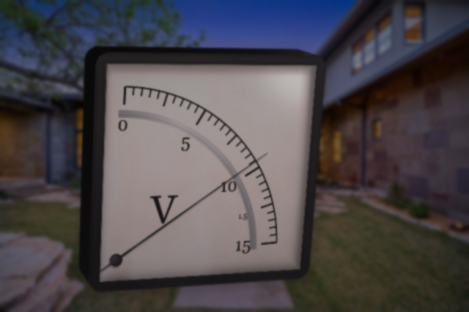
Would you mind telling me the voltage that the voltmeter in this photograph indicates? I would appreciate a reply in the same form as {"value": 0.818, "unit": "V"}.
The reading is {"value": 9.5, "unit": "V"}
